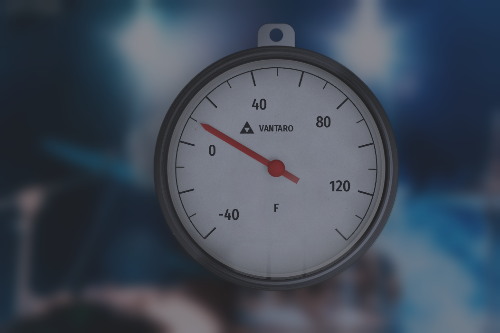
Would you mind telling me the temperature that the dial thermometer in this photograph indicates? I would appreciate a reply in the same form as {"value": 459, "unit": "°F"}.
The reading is {"value": 10, "unit": "°F"}
